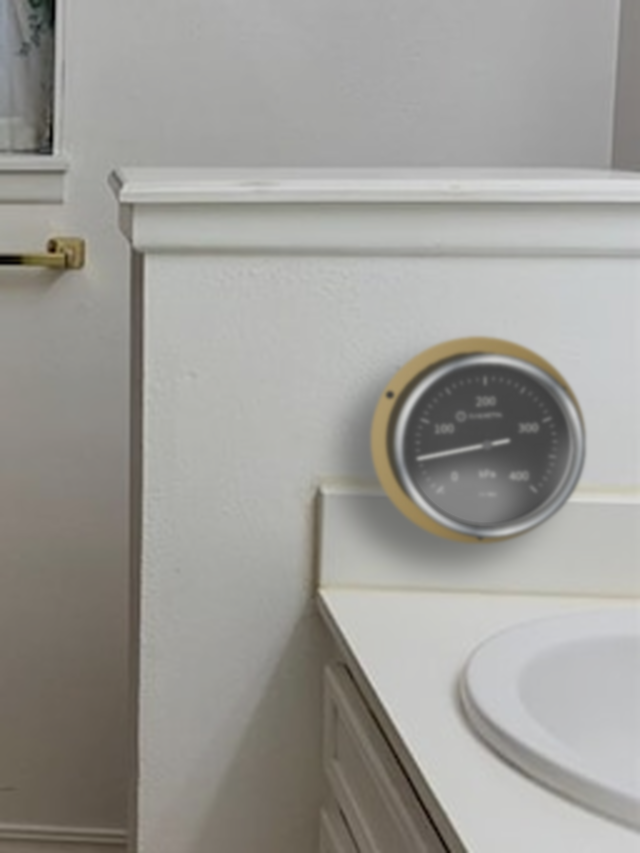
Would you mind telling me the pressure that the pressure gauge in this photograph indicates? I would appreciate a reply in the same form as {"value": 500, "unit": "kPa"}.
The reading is {"value": 50, "unit": "kPa"}
